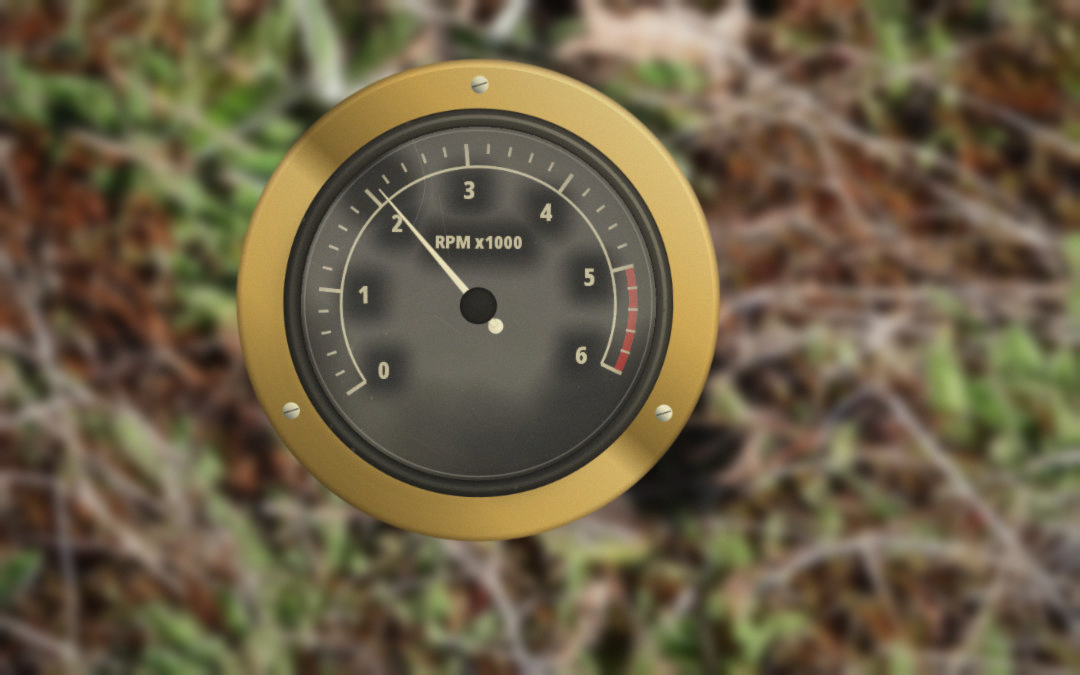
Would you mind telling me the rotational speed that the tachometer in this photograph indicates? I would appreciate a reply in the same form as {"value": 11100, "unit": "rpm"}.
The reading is {"value": 2100, "unit": "rpm"}
